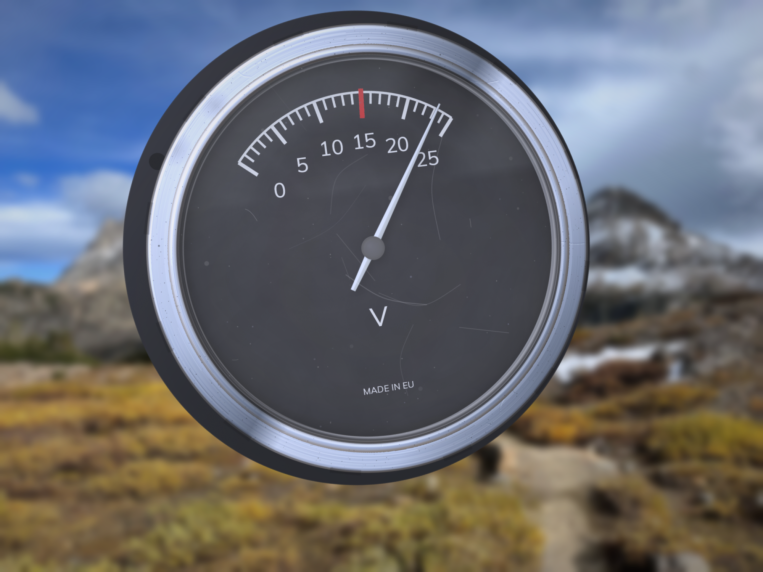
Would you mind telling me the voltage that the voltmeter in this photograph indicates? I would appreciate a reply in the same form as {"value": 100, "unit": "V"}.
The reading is {"value": 23, "unit": "V"}
